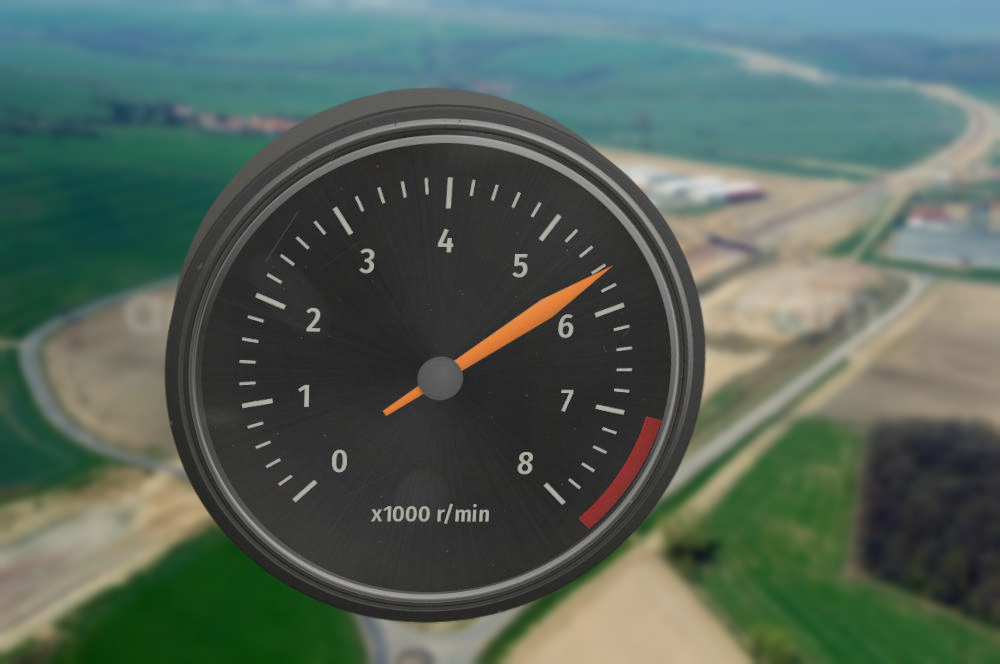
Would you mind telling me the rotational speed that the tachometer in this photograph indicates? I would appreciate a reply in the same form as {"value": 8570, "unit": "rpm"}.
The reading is {"value": 5600, "unit": "rpm"}
